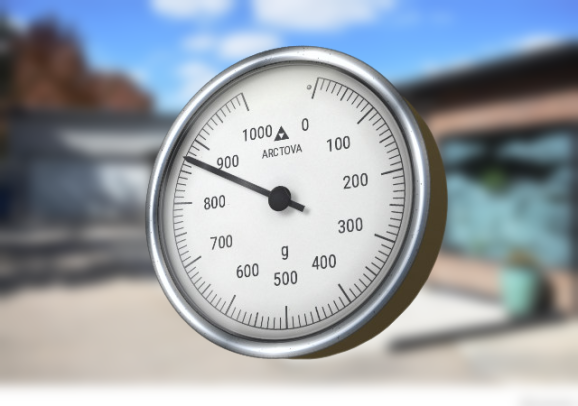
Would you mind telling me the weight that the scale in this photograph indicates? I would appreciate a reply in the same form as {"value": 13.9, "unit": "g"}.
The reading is {"value": 870, "unit": "g"}
